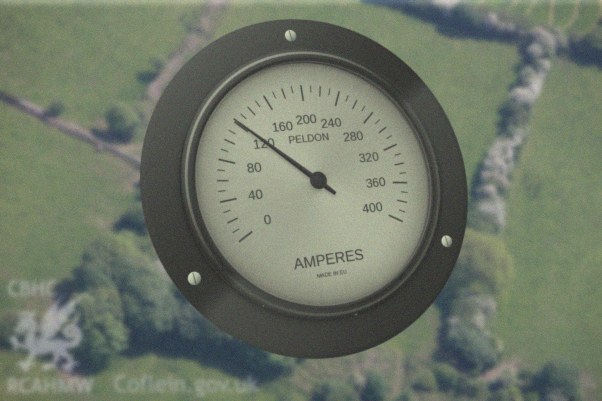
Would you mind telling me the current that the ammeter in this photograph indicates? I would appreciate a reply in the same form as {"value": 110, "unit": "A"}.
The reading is {"value": 120, "unit": "A"}
